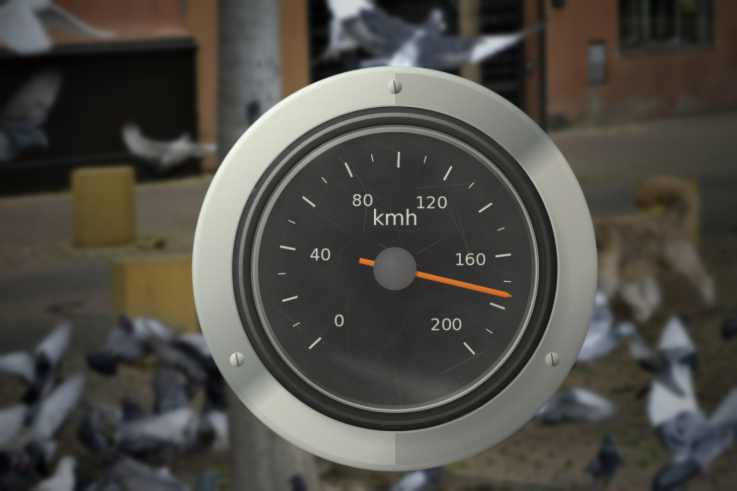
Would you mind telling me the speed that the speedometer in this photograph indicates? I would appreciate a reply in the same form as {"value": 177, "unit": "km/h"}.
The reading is {"value": 175, "unit": "km/h"}
